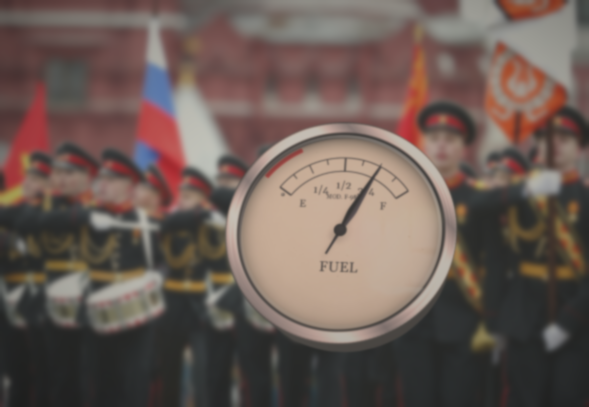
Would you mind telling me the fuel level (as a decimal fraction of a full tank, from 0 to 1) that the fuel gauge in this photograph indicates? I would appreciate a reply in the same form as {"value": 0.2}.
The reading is {"value": 0.75}
